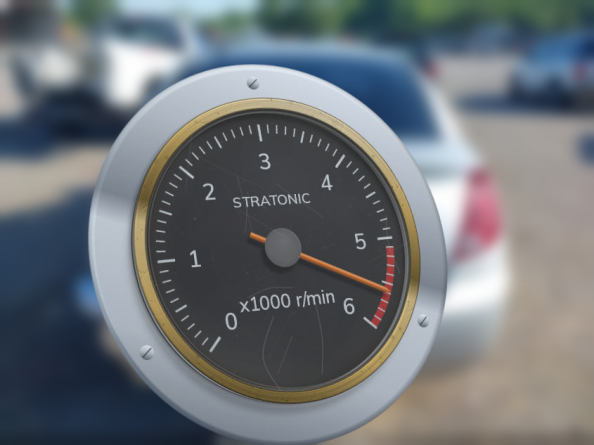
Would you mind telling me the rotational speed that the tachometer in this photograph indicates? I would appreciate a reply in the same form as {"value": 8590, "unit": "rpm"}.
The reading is {"value": 5600, "unit": "rpm"}
